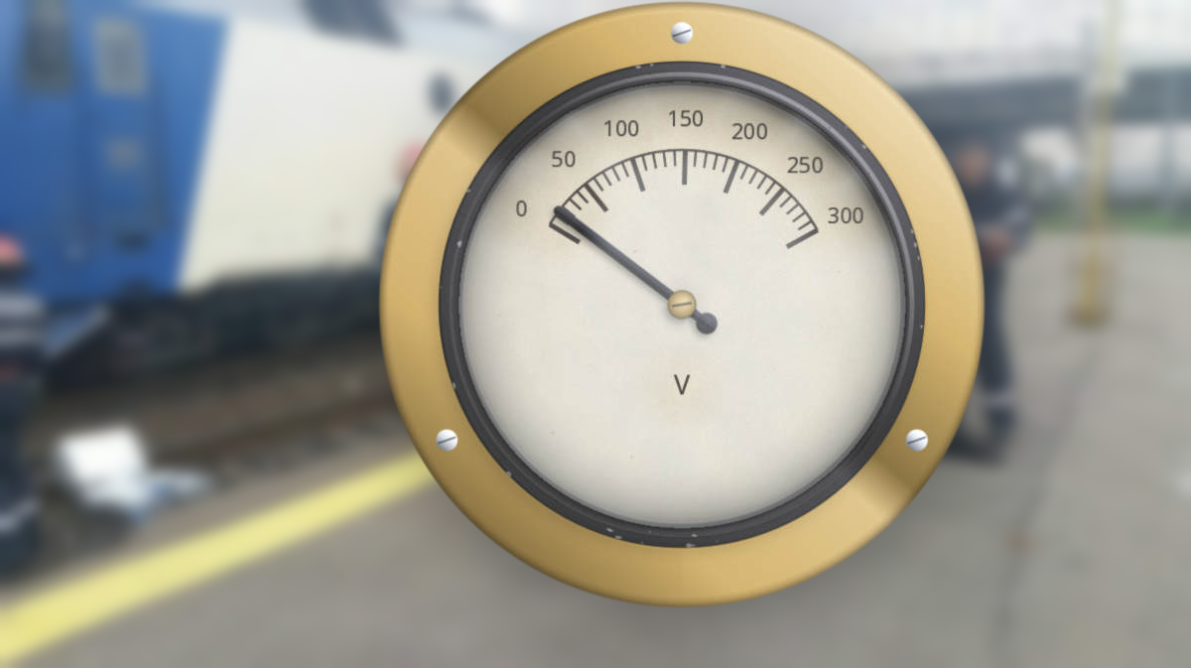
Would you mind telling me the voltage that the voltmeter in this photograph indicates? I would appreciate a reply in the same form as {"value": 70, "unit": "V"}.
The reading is {"value": 15, "unit": "V"}
